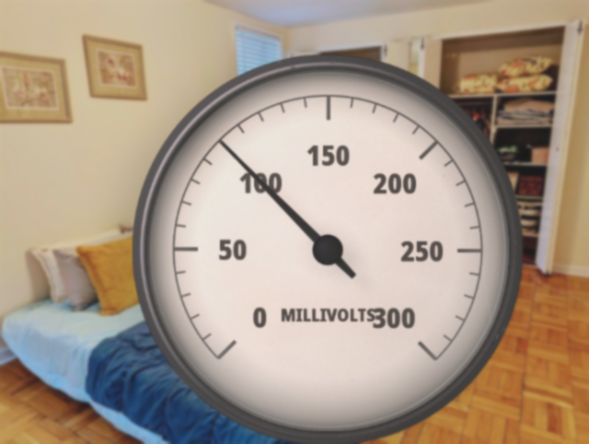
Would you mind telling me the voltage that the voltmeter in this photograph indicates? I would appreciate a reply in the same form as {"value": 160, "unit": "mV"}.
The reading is {"value": 100, "unit": "mV"}
